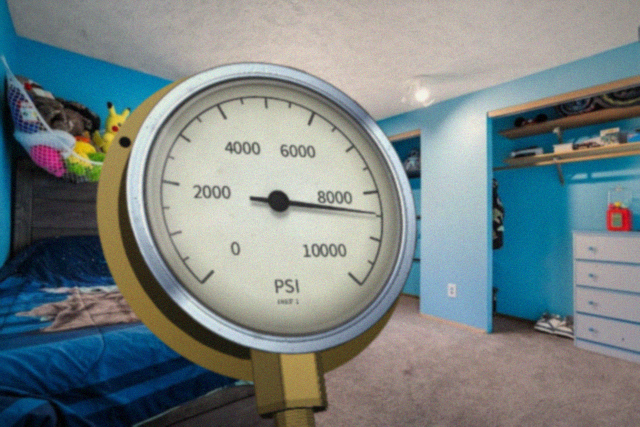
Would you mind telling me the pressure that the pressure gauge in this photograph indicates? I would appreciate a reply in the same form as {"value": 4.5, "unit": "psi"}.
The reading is {"value": 8500, "unit": "psi"}
